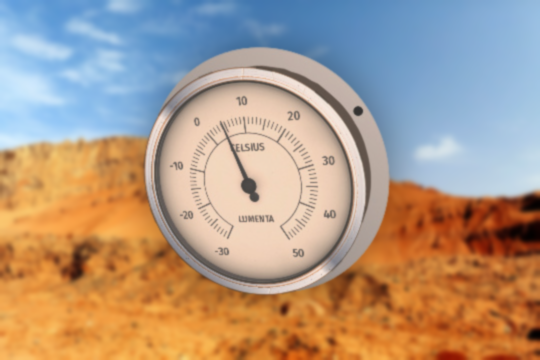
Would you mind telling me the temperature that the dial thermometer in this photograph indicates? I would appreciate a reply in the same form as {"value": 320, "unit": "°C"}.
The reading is {"value": 5, "unit": "°C"}
